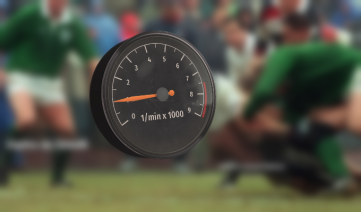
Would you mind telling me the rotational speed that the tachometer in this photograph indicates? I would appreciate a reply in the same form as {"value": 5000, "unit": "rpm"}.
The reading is {"value": 1000, "unit": "rpm"}
